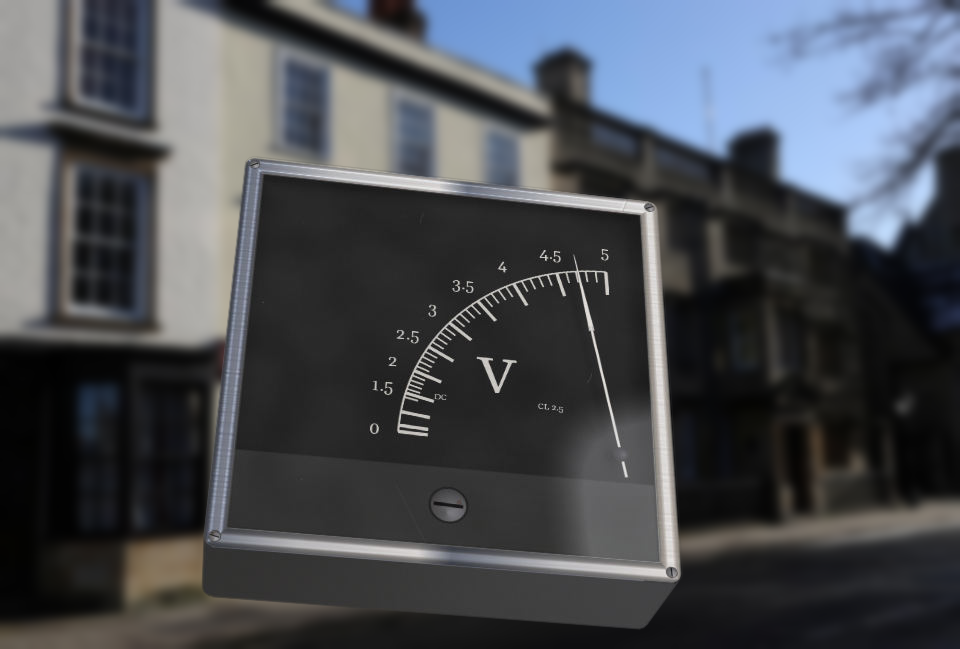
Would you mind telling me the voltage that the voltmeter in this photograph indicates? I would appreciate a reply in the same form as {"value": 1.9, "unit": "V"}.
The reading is {"value": 4.7, "unit": "V"}
